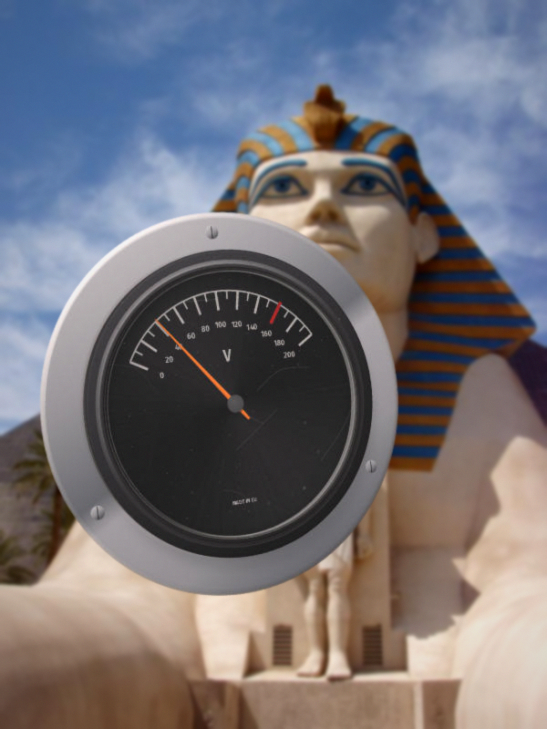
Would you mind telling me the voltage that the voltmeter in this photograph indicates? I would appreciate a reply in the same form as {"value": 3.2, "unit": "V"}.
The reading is {"value": 40, "unit": "V"}
